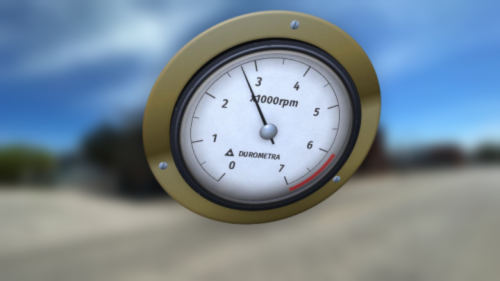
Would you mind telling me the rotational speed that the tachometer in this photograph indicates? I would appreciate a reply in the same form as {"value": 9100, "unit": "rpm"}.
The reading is {"value": 2750, "unit": "rpm"}
